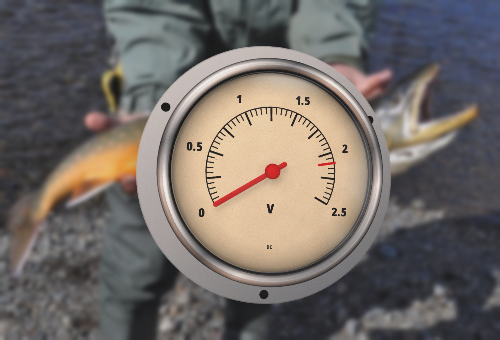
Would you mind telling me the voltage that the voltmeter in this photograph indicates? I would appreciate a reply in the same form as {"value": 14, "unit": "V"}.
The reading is {"value": 0, "unit": "V"}
